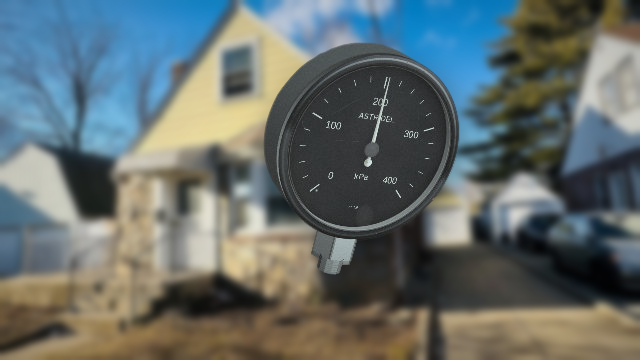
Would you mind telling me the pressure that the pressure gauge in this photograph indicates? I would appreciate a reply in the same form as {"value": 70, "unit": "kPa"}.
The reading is {"value": 200, "unit": "kPa"}
